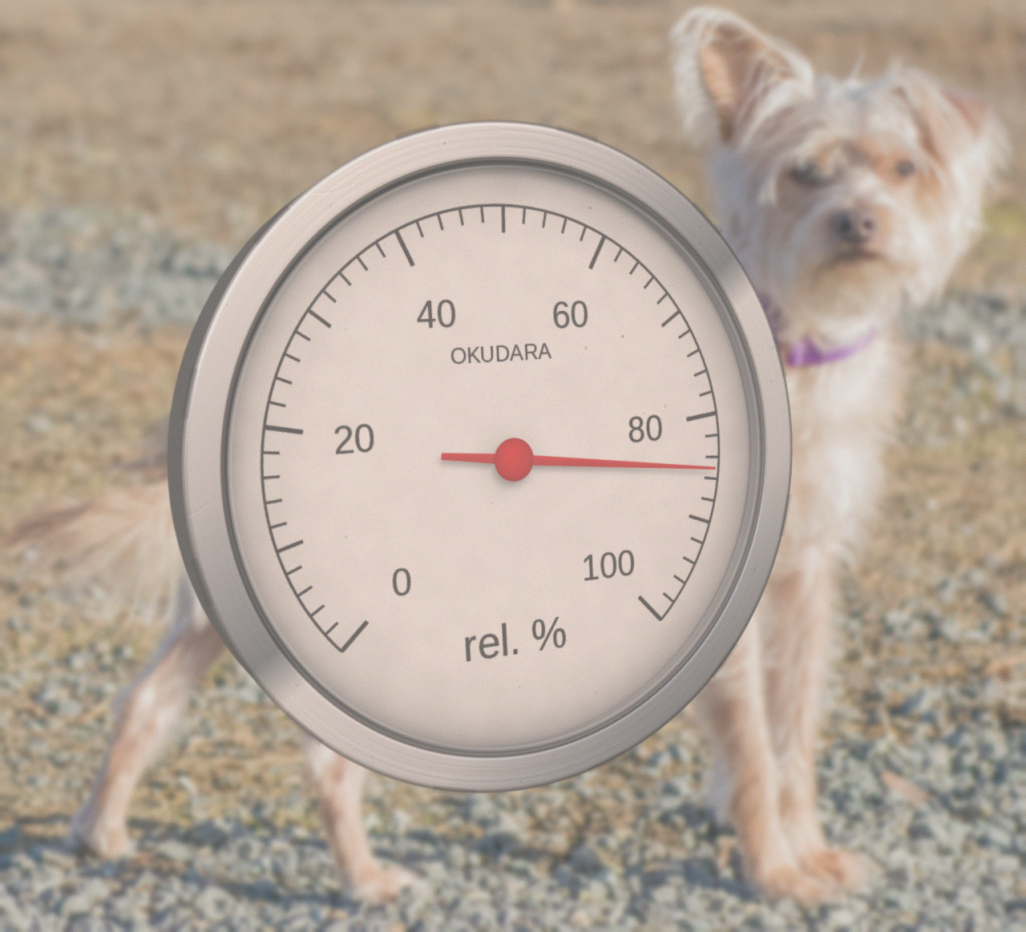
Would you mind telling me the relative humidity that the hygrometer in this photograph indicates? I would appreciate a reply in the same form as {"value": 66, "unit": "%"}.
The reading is {"value": 85, "unit": "%"}
